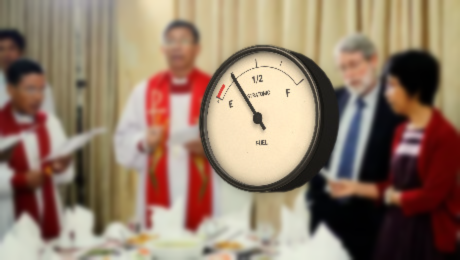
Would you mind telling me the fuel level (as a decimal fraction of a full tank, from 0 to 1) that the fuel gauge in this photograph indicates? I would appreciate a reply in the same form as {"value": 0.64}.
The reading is {"value": 0.25}
